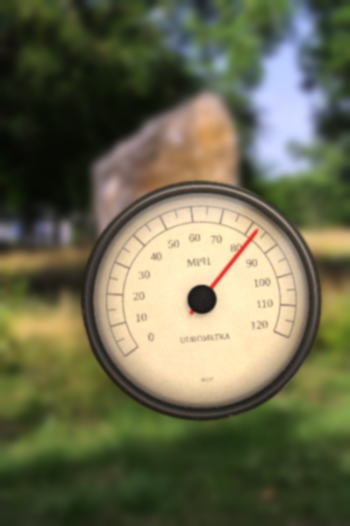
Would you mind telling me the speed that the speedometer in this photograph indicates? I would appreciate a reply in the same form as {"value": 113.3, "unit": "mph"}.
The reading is {"value": 82.5, "unit": "mph"}
